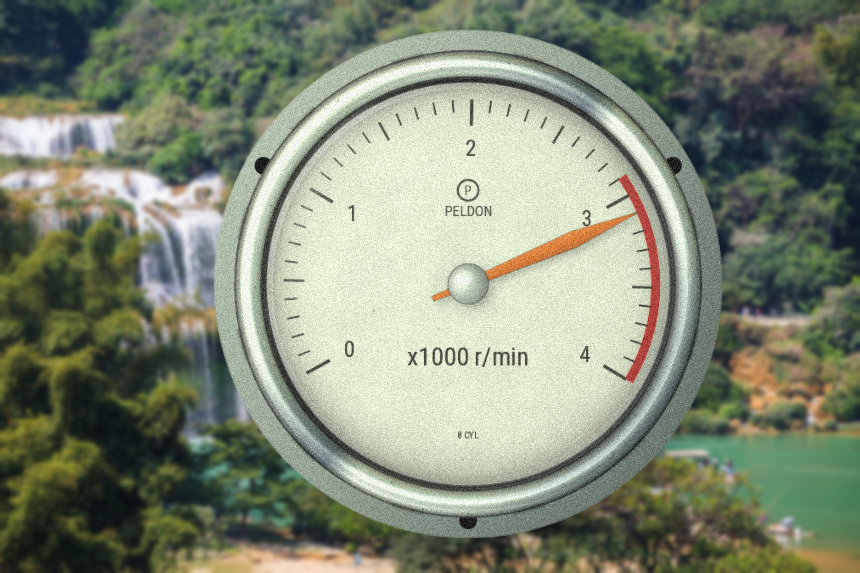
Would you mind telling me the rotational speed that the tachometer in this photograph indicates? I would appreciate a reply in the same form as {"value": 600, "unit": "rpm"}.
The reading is {"value": 3100, "unit": "rpm"}
